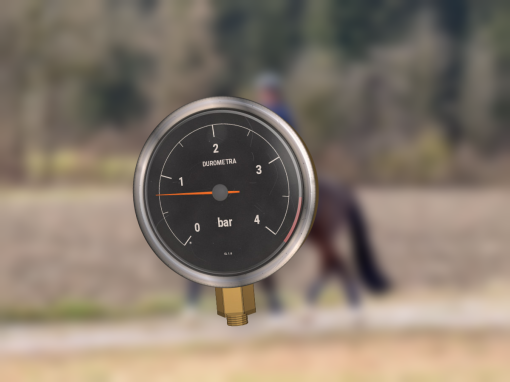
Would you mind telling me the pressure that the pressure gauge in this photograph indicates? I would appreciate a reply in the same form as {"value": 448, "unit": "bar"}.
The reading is {"value": 0.75, "unit": "bar"}
